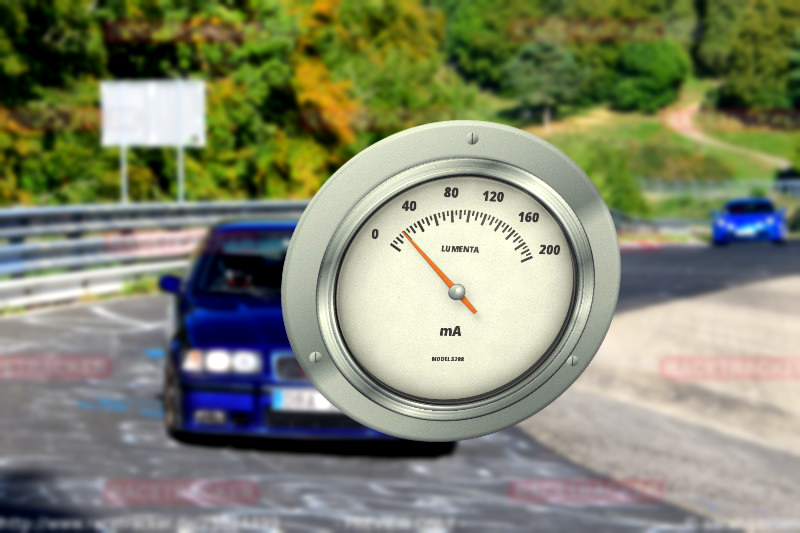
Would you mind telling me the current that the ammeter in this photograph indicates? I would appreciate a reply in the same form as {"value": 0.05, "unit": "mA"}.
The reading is {"value": 20, "unit": "mA"}
